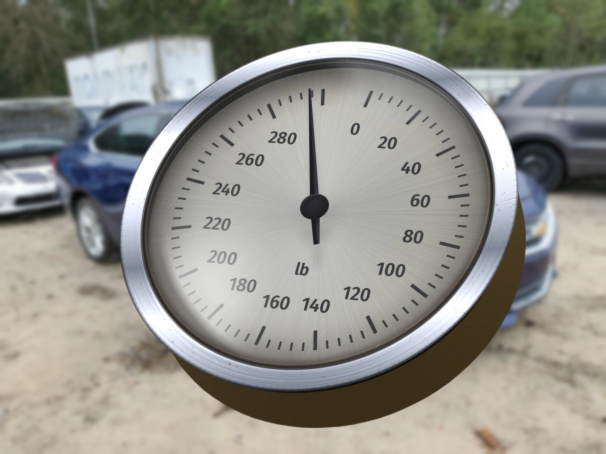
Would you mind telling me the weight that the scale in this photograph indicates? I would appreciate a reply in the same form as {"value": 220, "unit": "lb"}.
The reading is {"value": 296, "unit": "lb"}
